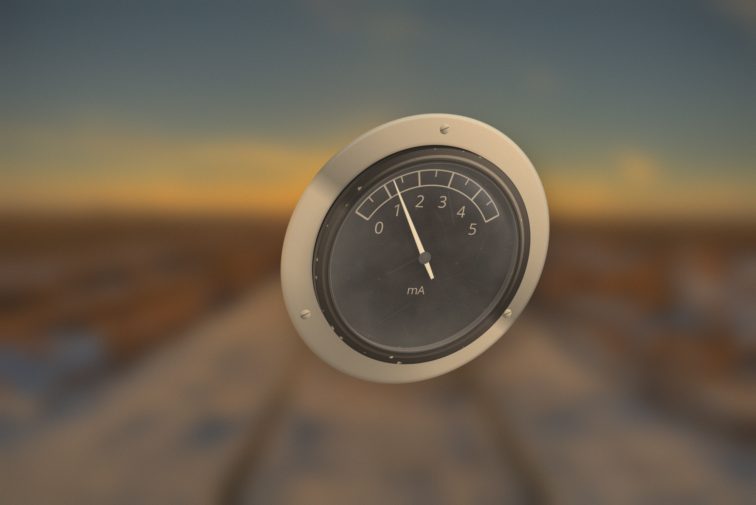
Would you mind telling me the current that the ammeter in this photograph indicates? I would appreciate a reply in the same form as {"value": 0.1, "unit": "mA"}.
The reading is {"value": 1.25, "unit": "mA"}
